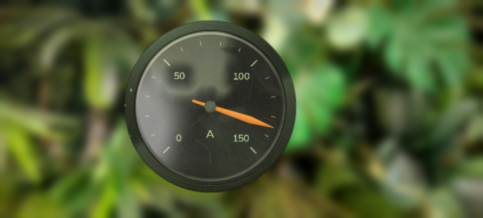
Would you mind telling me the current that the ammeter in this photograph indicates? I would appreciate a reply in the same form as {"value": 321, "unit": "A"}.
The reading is {"value": 135, "unit": "A"}
